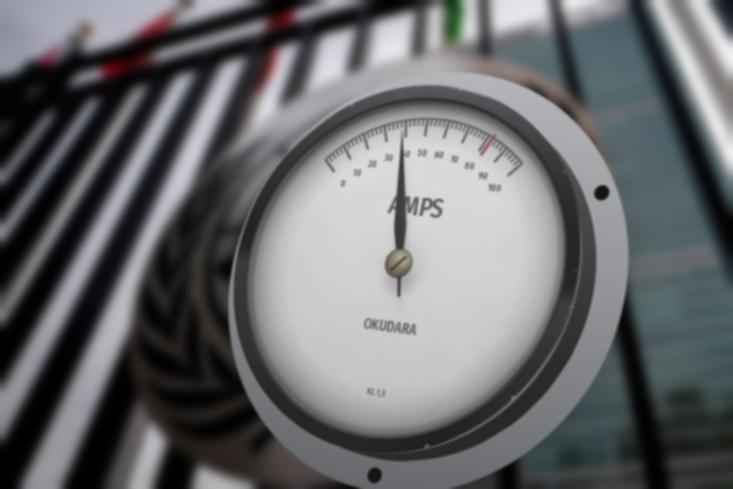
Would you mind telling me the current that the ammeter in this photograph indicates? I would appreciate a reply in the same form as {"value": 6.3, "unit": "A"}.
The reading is {"value": 40, "unit": "A"}
